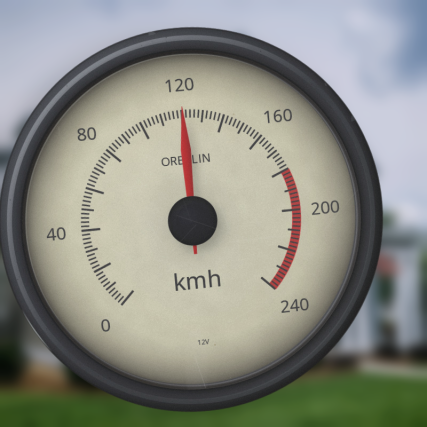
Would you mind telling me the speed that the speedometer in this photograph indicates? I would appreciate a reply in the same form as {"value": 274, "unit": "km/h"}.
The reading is {"value": 120, "unit": "km/h"}
